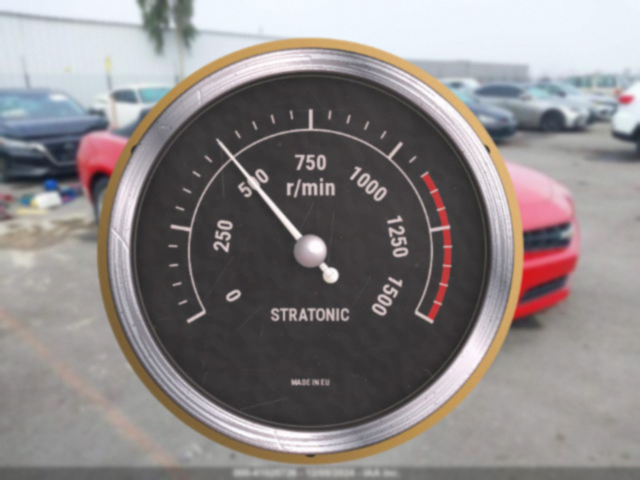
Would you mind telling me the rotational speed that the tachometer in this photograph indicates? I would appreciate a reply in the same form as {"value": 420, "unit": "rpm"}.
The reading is {"value": 500, "unit": "rpm"}
